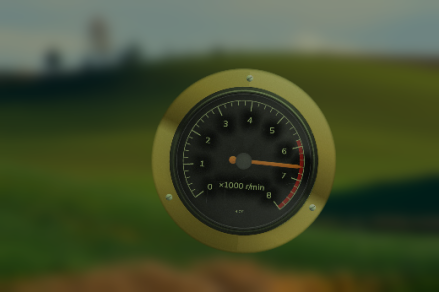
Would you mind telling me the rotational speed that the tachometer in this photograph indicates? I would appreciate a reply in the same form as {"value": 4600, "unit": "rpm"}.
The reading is {"value": 6600, "unit": "rpm"}
